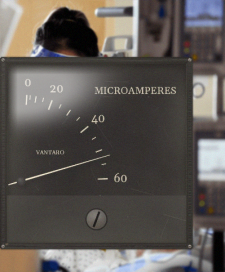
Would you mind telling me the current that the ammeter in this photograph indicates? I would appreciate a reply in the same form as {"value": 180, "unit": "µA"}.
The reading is {"value": 52.5, "unit": "µA"}
